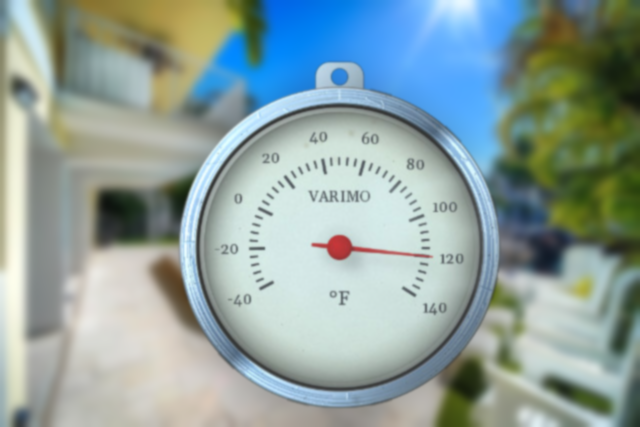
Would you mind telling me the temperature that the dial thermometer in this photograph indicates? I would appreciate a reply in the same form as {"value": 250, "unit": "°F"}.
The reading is {"value": 120, "unit": "°F"}
